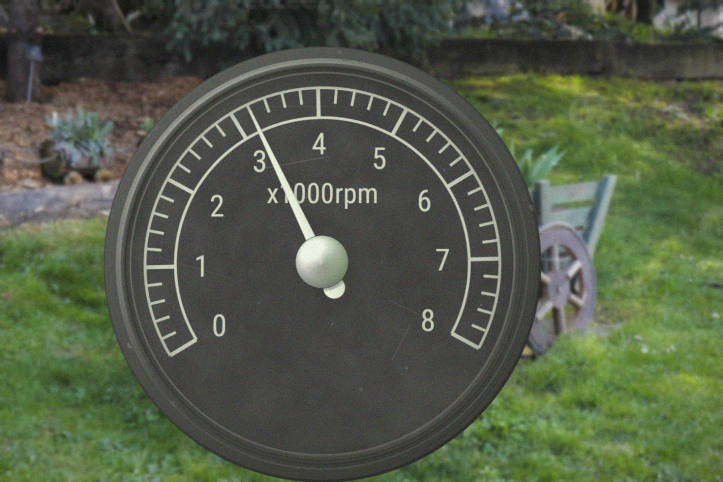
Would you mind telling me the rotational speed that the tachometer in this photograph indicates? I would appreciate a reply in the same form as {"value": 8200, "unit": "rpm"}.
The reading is {"value": 3200, "unit": "rpm"}
